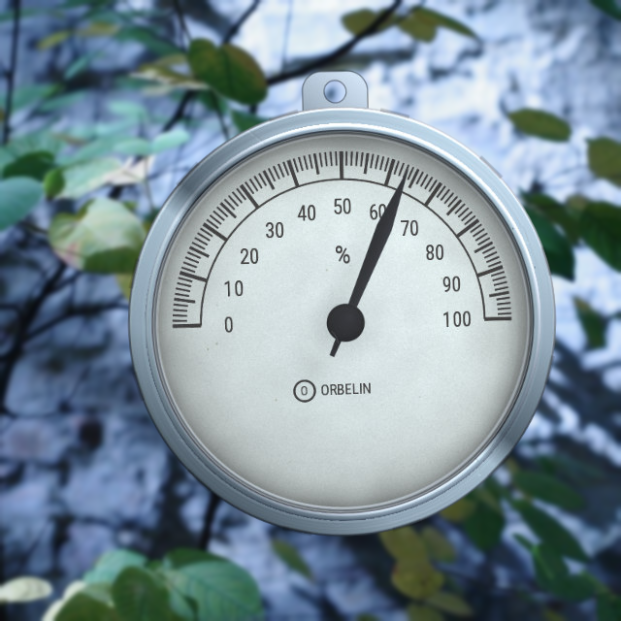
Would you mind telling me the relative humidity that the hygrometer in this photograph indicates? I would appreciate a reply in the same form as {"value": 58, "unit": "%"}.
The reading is {"value": 63, "unit": "%"}
